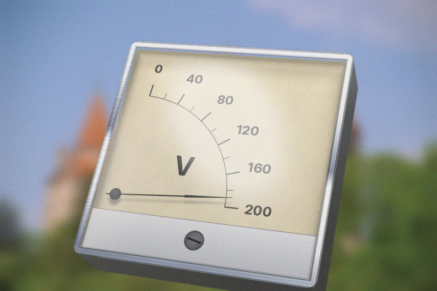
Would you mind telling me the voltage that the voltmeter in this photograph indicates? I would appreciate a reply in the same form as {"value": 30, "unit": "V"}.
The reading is {"value": 190, "unit": "V"}
